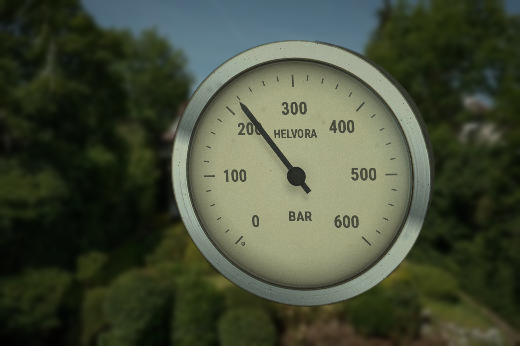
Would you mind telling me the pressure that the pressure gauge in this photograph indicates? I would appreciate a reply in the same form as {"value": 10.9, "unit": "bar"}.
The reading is {"value": 220, "unit": "bar"}
